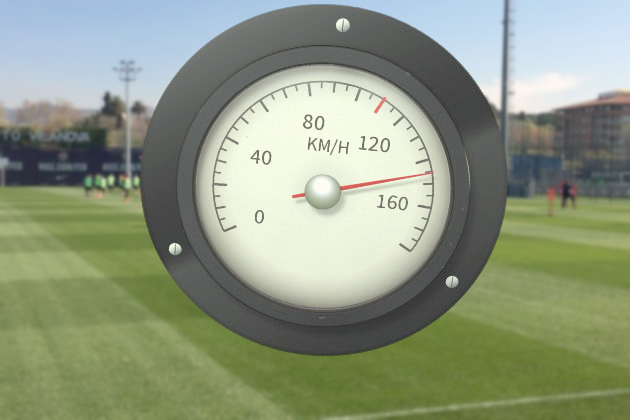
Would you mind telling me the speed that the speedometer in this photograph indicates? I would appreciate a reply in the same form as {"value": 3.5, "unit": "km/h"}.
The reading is {"value": 145, "unit": "km/h"}
